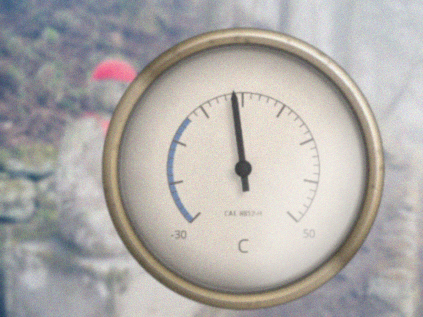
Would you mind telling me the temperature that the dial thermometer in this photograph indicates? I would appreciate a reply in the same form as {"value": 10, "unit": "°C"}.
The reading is {"value": 8, "unit": "°C"}
